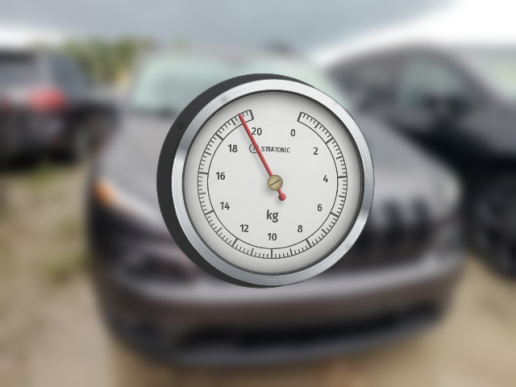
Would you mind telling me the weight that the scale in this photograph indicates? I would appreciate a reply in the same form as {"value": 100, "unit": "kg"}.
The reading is {"value": 19.4, "unit": "kg"}
